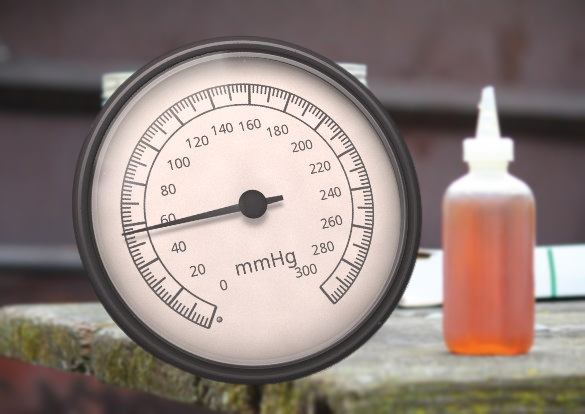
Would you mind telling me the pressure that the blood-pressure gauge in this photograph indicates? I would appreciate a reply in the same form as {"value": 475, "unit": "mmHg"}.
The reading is {"value": 56, "unit": "mmHg"}
